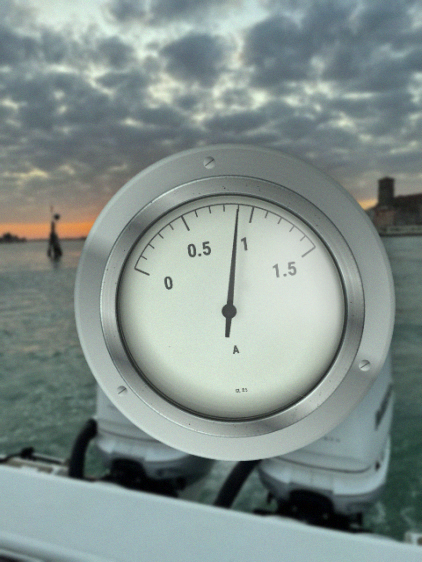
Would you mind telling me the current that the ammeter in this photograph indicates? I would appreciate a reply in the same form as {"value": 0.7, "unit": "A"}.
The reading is {"value": 0.9, "unit": "A"}
